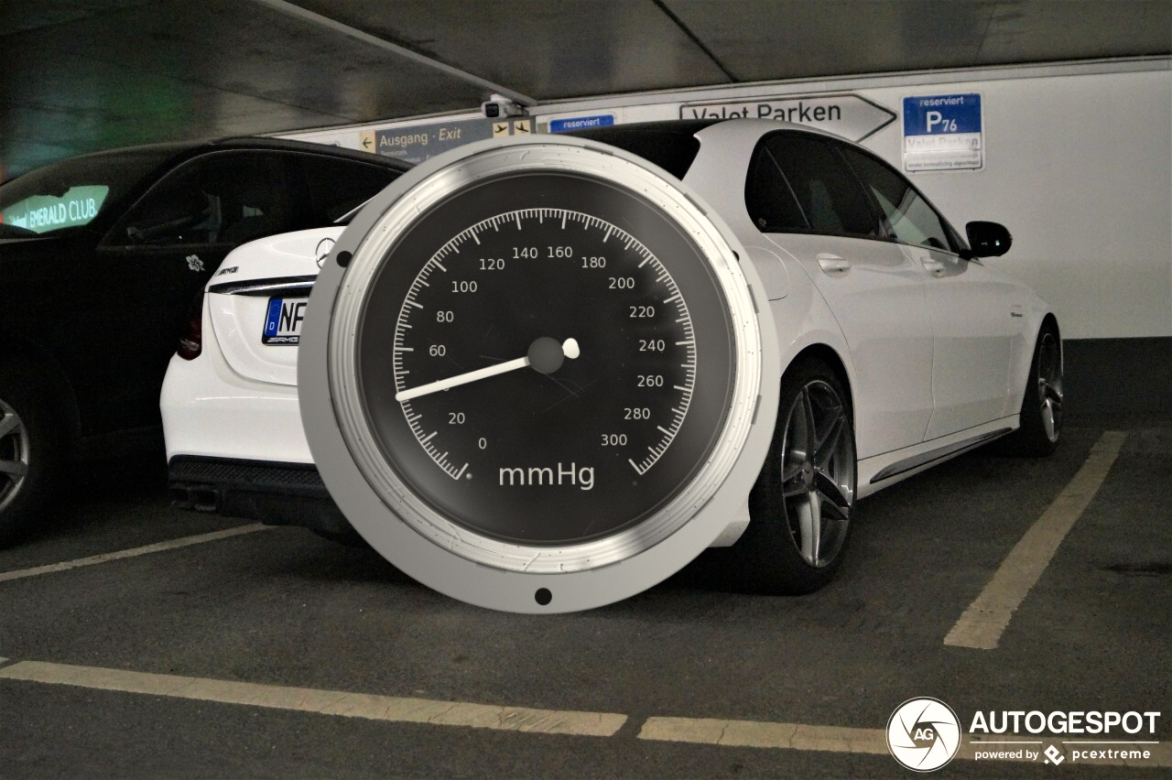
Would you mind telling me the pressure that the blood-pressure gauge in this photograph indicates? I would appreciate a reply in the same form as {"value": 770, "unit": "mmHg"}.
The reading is {"value": 40, "unit": "mmHg"}
